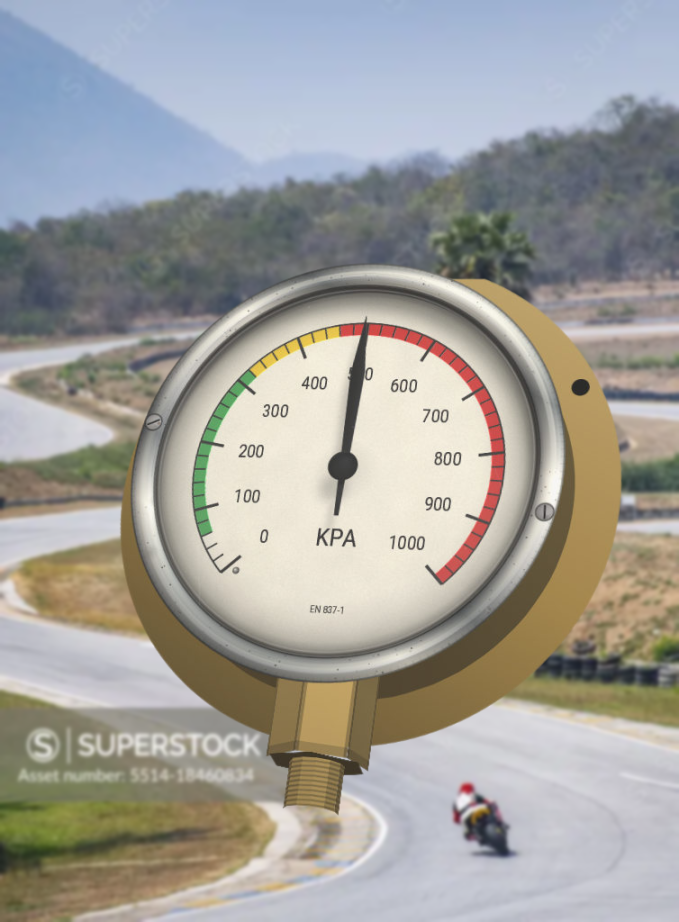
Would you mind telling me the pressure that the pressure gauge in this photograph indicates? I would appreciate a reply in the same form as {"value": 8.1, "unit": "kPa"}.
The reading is {"value": 500, "unit": "kPa"}
